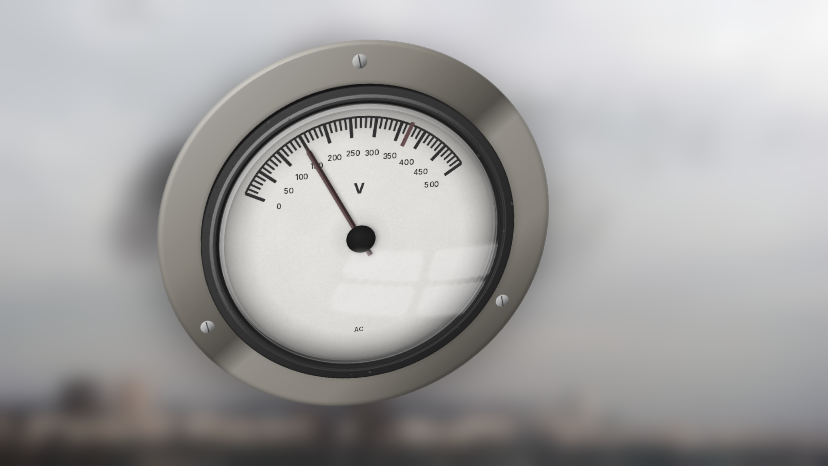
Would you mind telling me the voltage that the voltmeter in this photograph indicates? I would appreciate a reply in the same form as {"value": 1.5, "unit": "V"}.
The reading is {"value": 150, "unit": "V"}
